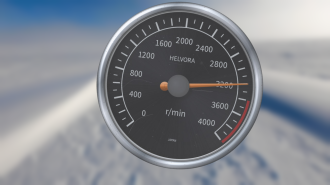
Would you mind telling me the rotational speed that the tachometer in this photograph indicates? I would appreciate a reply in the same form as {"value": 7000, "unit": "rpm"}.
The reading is {"value": 3200, "unit": "rpm"}
